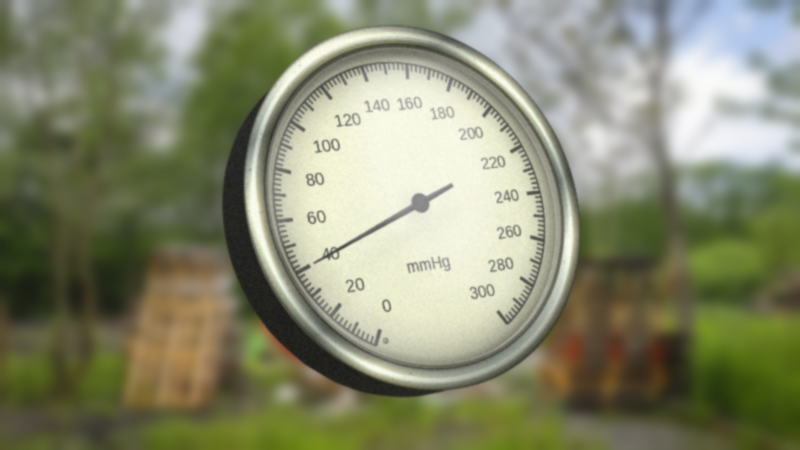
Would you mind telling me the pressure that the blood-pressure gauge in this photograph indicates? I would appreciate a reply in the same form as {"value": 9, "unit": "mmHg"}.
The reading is {"value": 40, "unit": "mmHg"}
